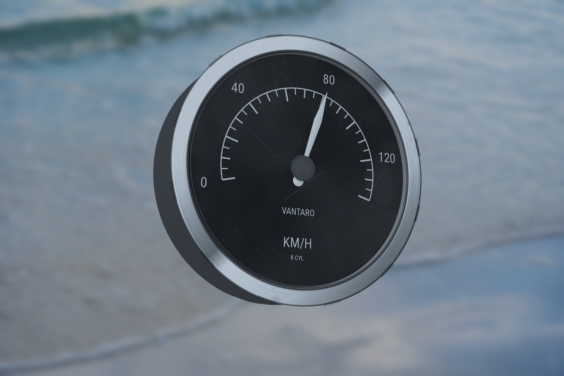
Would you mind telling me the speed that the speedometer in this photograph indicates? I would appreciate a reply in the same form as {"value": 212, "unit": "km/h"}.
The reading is {"value": 80, "unit": "km/h"}
